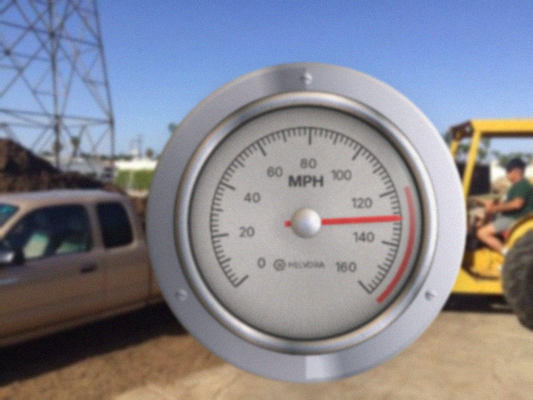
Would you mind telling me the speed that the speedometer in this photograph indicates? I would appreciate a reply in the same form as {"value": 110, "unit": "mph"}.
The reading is {"value": 130, "unit": "mph"}
